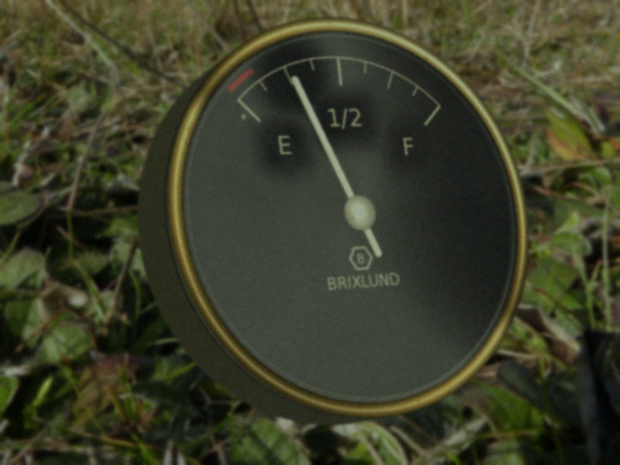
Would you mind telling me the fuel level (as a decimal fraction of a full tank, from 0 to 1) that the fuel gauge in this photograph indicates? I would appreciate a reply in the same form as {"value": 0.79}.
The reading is {"value": 0.25}
